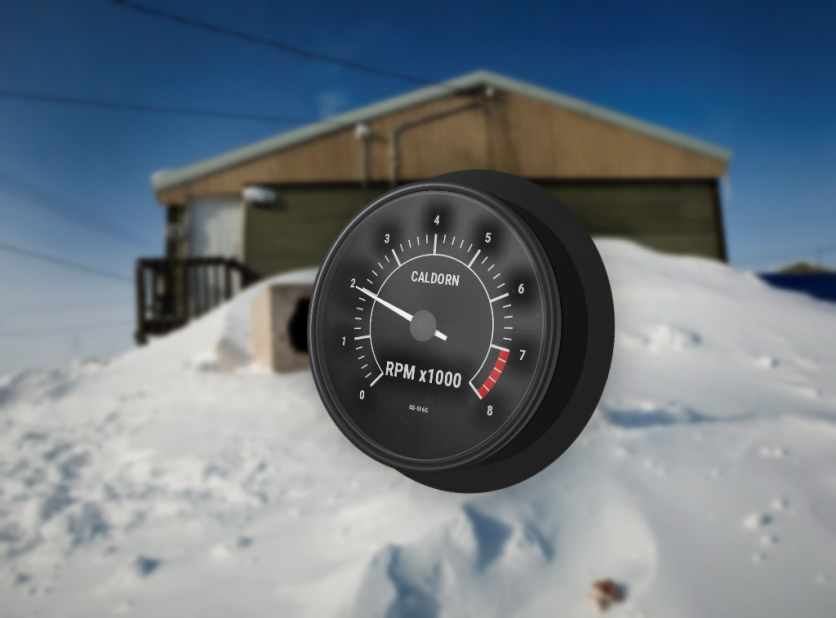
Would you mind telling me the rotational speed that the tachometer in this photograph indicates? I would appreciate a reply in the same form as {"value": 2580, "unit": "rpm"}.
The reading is {"value": 2000, "unit": "rpm"}
